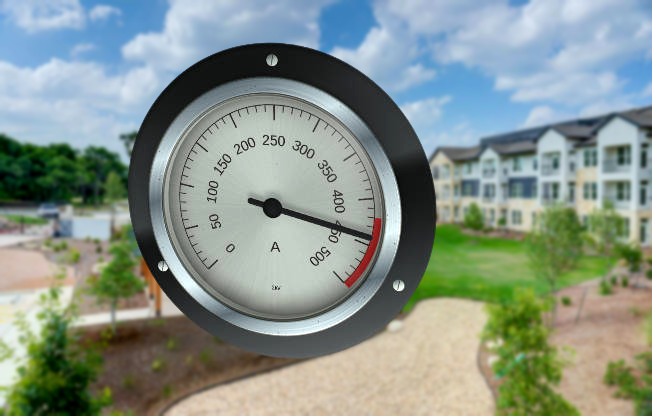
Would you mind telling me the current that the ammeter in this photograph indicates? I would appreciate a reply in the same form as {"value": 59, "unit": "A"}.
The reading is {"value": 440, "unit": "A"}
